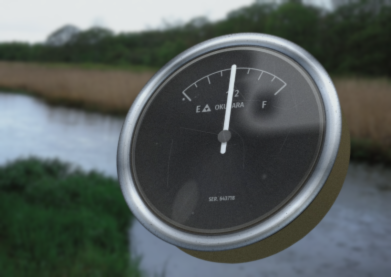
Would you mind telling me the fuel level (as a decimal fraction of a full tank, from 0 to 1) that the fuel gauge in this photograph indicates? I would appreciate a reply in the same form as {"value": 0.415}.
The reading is {"value": 0.5}
